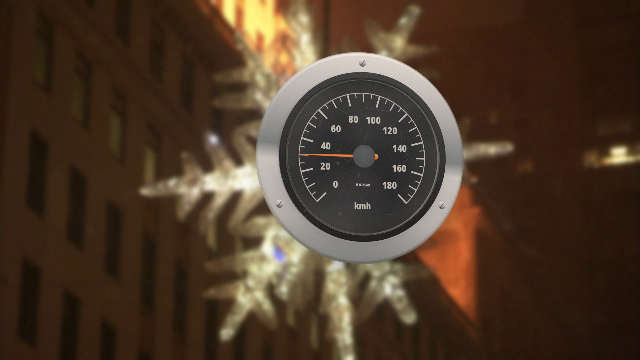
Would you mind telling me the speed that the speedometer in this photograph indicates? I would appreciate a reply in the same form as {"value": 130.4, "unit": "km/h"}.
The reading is {"value": 30, "unit": "km/h"}
